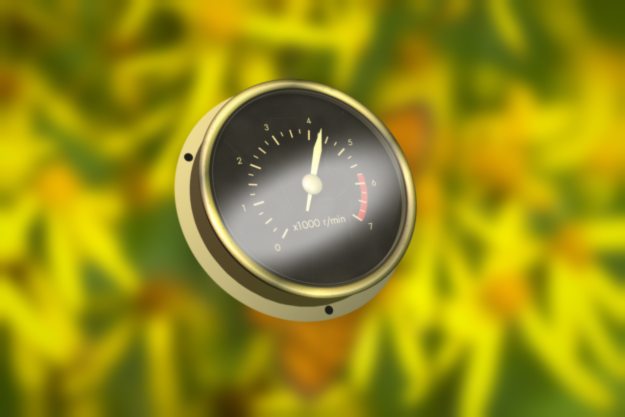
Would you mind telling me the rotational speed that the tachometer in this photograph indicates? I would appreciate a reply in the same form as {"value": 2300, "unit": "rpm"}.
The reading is {"value": 4250, "unit": "rpm"}
